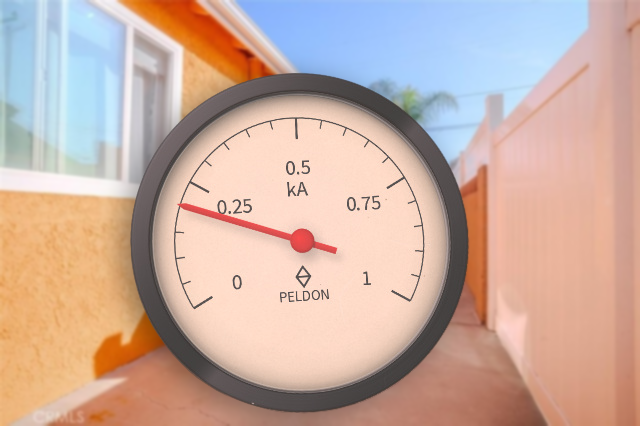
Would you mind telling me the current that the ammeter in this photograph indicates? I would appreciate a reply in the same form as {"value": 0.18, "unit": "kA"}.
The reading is {"value": 0.2, "unit": "kA"}
